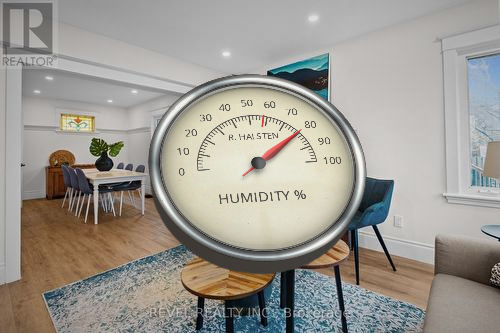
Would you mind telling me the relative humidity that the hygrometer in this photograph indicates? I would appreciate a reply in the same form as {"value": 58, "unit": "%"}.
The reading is {"value": 80, "unit": "%"}
